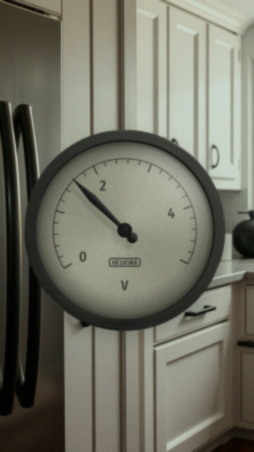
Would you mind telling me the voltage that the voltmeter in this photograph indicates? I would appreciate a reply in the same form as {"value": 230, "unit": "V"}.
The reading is {"value": 1.6, "unit": "V"}
